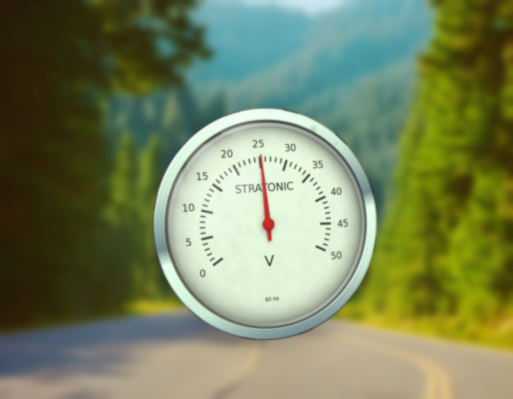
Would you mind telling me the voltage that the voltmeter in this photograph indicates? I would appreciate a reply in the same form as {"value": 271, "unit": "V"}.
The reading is {"value": 25, "unit": "V"}
